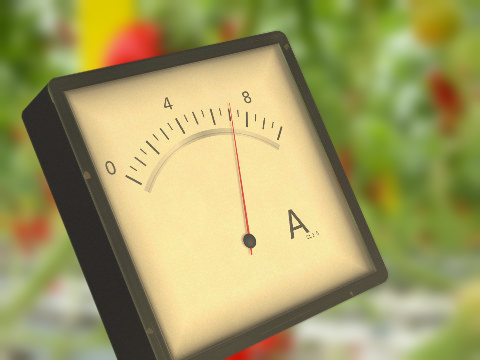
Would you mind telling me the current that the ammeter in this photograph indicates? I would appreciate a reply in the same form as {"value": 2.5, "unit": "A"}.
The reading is {"value": 7, "unit": "A"}
